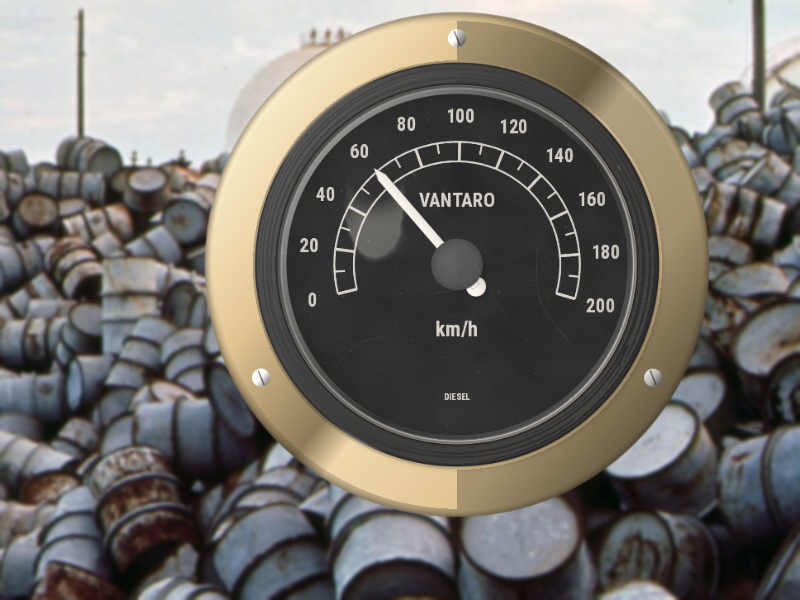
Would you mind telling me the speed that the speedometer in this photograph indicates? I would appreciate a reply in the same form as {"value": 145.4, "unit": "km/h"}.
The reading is {"value": 60, "unit": "km/h"}
